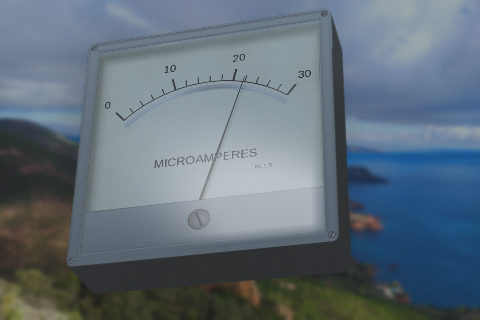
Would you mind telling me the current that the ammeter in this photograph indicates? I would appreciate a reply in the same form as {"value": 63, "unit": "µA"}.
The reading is {"value": 22, "unit": "µA"}
